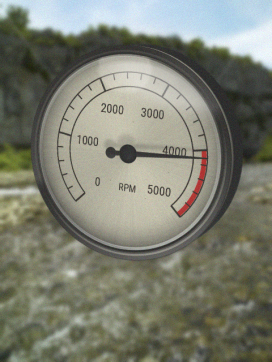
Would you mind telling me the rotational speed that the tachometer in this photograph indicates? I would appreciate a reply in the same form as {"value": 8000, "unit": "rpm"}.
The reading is {"value": 4100, "unit": "rpm"}
